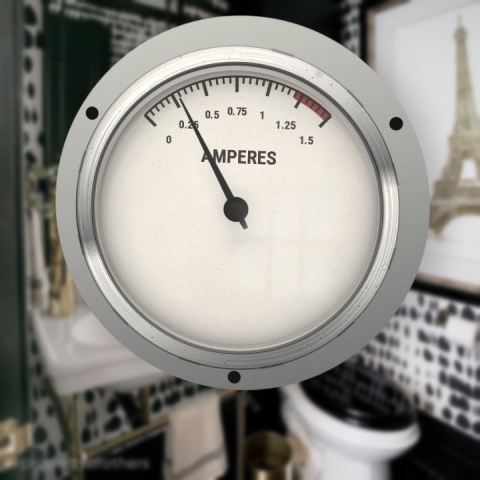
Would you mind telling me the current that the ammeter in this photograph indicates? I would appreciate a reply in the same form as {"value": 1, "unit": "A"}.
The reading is {"value": 0.3, "unit": "A"}
